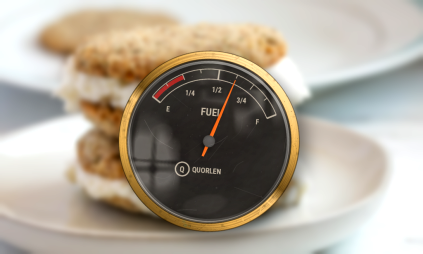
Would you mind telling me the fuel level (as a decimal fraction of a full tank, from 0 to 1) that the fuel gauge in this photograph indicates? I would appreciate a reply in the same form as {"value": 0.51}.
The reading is {"value": 0.625}
